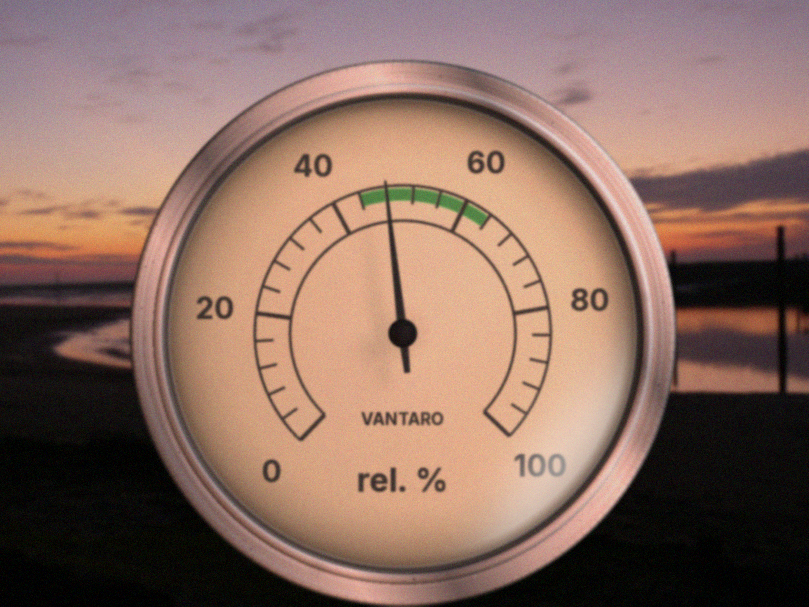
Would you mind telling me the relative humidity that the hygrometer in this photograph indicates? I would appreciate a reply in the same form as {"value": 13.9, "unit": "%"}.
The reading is {"value": 48, "unit": "%"}
